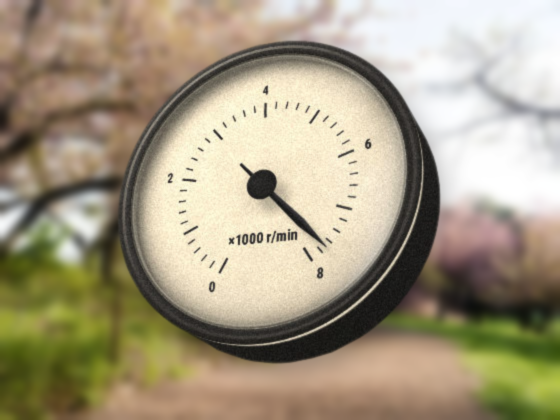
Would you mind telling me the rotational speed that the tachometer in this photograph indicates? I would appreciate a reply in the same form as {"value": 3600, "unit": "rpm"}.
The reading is {"value": 7700, "unit": "rpm"}
